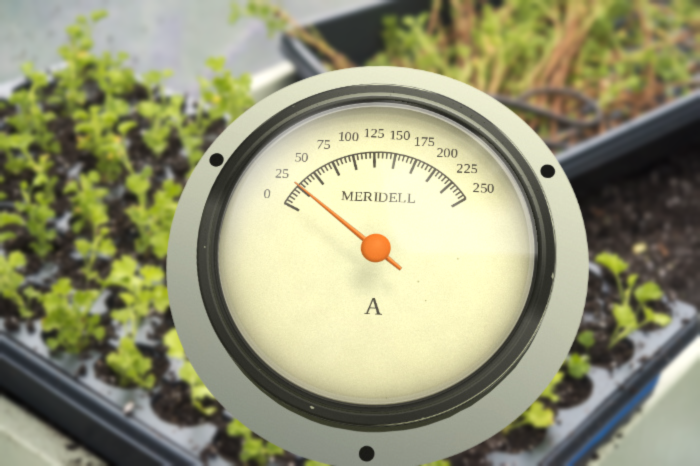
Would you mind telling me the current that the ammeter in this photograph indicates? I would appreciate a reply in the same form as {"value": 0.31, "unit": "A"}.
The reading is {"value": 25, "unit": "A"}
